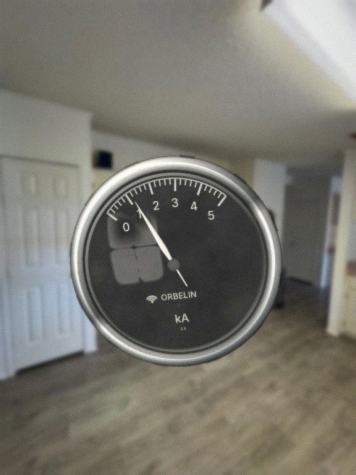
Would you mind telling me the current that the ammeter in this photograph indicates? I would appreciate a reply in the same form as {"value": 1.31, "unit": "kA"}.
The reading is {"value": 1.2, "unit": "kA"}
